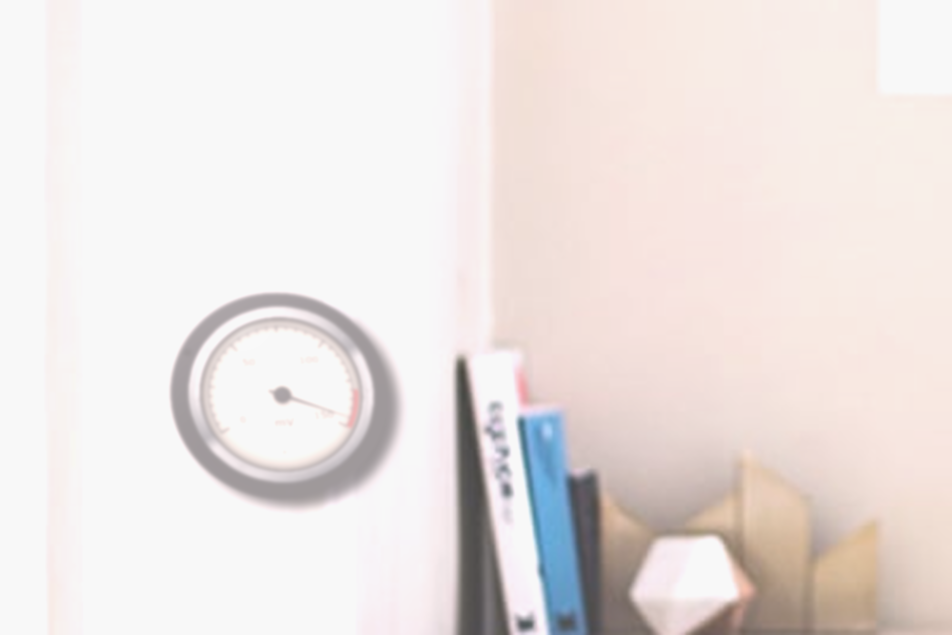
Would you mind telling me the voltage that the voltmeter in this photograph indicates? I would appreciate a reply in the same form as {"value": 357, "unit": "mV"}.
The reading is {"value": 145, "unit": "mV"}
